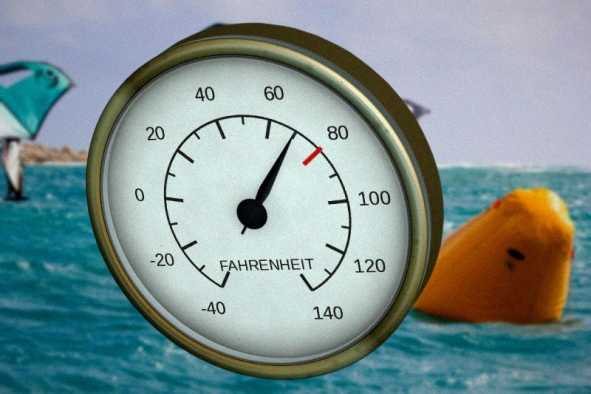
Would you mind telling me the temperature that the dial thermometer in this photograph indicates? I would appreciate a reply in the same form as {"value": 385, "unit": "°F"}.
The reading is {"value": 70, "unit": "°F"}
